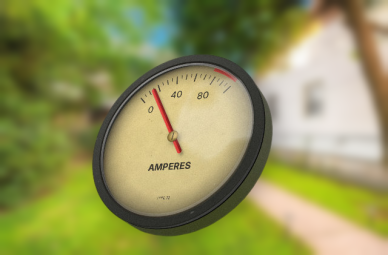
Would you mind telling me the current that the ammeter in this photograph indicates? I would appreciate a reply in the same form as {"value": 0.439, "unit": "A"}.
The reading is {"value": 15, "unit": "A"}
